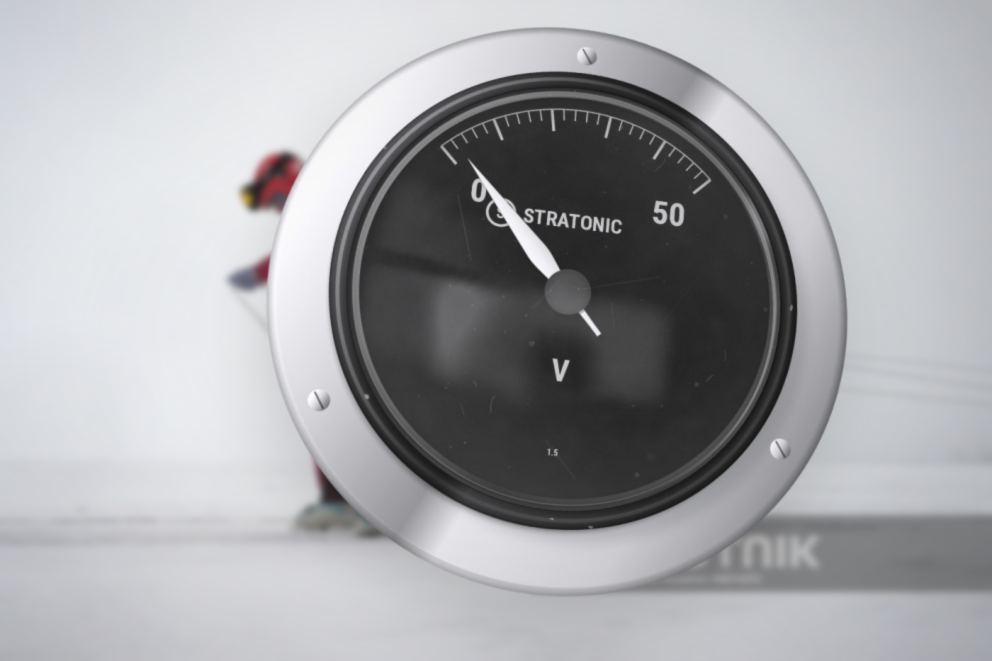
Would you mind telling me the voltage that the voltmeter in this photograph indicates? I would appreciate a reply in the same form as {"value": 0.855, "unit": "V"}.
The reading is {"value": 2, "unit": "V"}
